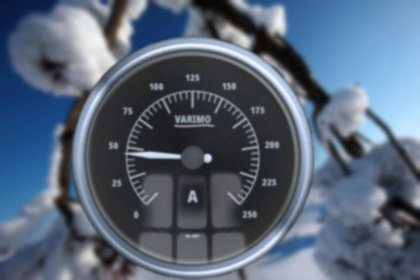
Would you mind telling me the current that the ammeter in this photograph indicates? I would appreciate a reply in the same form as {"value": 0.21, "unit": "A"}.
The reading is {"value": 45, "unit": "A"}
